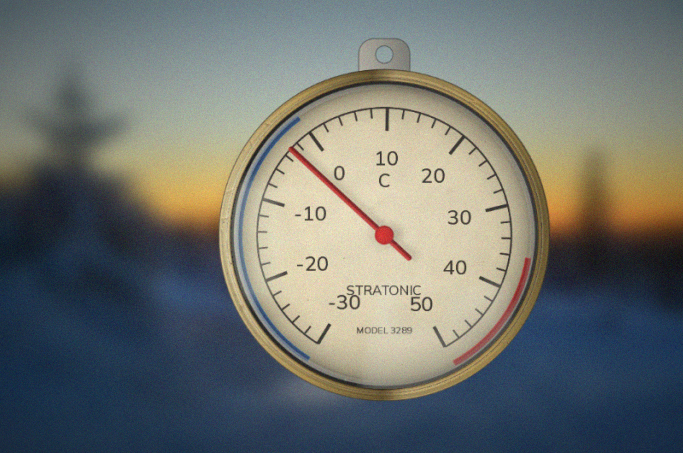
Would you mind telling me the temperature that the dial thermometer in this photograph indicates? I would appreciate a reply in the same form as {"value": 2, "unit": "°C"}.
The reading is {"value": -3, "unit": "°C"}
